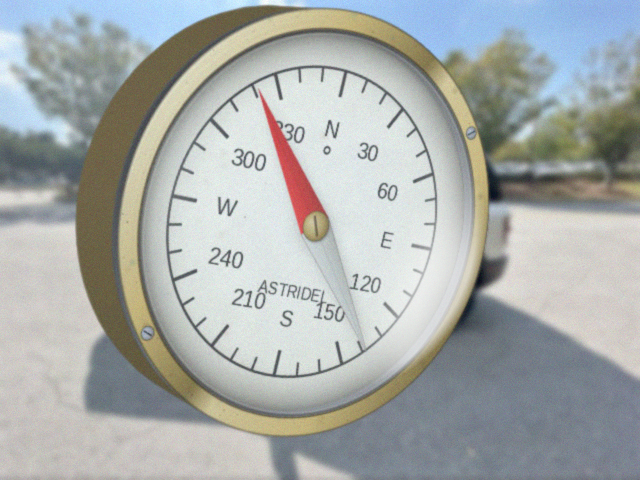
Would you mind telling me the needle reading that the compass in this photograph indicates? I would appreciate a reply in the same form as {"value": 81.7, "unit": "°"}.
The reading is {"value": 320, "unit": "°"}
